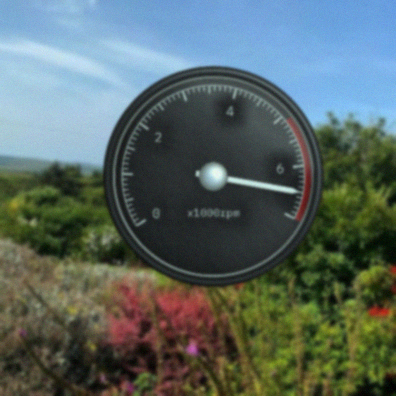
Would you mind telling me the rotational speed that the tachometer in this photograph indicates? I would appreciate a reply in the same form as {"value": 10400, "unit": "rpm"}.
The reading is {"value": 6500, "unit": "rpm"}
